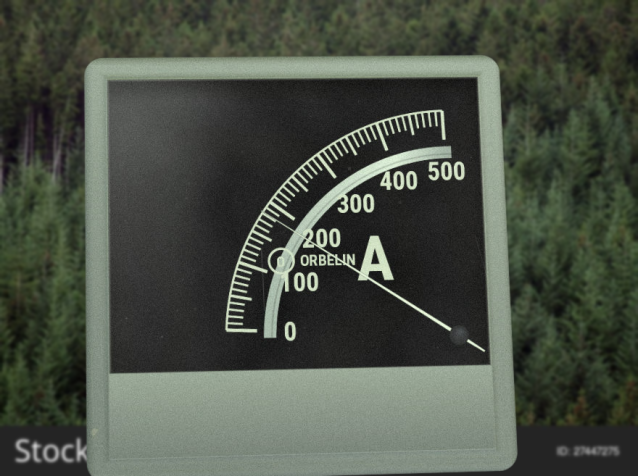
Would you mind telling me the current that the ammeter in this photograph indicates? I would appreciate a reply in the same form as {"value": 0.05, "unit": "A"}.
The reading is {"value": 180, "unit": "A"}
